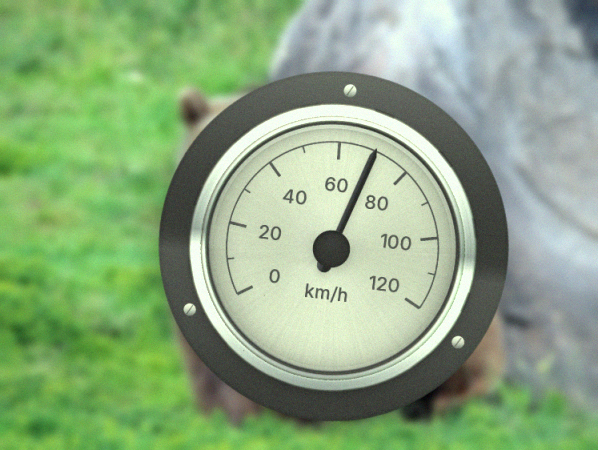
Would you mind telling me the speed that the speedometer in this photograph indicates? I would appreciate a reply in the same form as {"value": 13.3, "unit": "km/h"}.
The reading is {"value": 70, "unit": "km/h"}
